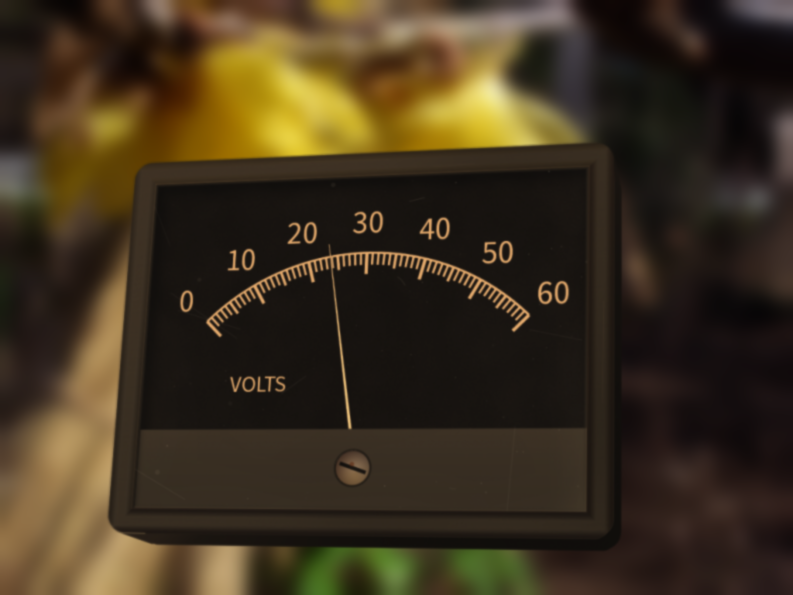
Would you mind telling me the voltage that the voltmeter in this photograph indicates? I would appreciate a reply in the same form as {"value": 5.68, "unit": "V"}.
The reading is {"value": 24, "unit": "V"}
